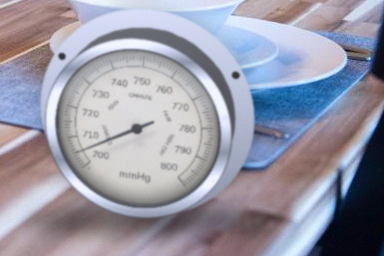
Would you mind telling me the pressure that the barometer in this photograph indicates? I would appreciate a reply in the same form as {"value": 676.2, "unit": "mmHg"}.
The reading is {"value": 705, "unit": "mmHg"}
